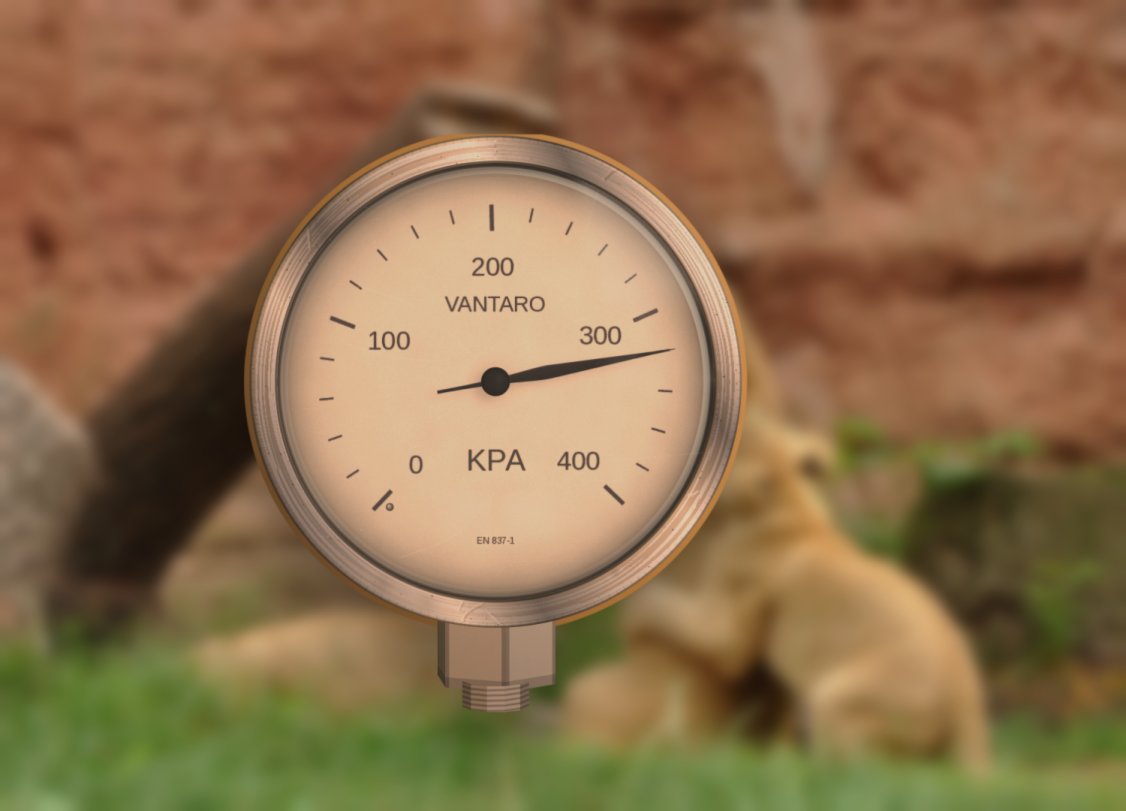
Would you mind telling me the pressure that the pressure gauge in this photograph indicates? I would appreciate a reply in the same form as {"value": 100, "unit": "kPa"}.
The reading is {"value": 320, "unit": "kPa"}
